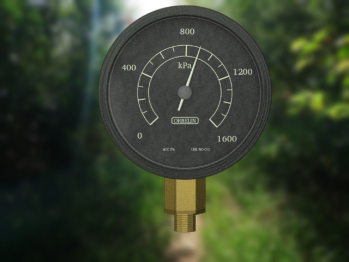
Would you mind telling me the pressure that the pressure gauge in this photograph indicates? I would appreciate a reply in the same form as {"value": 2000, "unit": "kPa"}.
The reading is {"value": 900, "unit": "kPa"}
